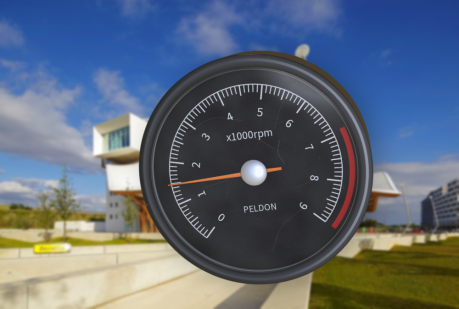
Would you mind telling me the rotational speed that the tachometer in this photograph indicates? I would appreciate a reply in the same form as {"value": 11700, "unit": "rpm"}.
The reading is {"value": 1500, "unit": "rpm"}
